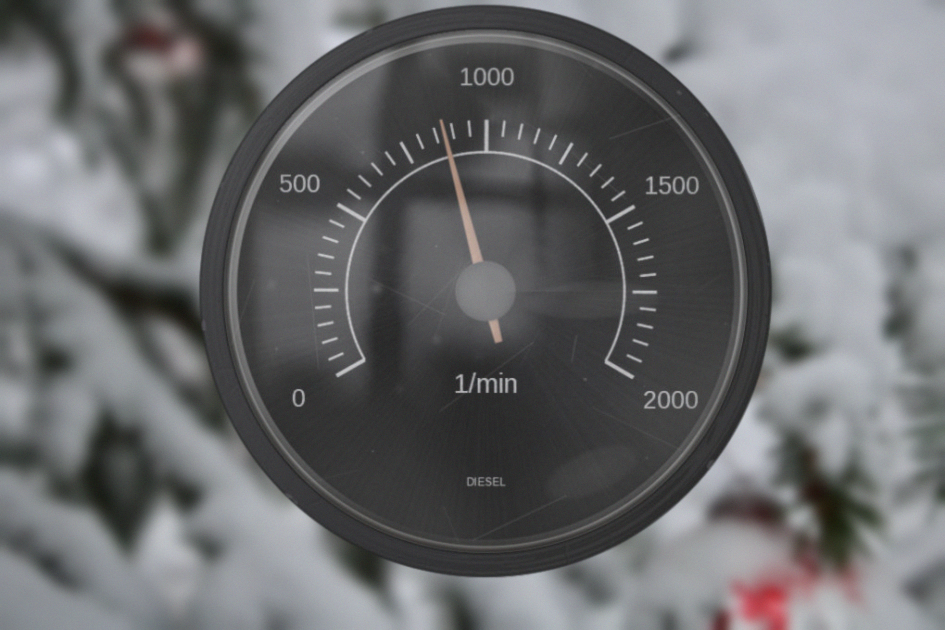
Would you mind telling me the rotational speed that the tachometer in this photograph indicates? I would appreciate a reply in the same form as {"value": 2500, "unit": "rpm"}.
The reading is {"value": 875, "unit": "rpm"}
